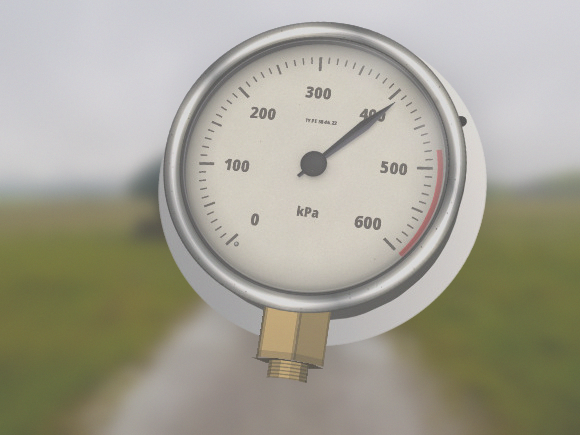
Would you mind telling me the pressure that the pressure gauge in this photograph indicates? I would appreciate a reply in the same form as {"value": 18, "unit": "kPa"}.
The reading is {"value": 410, "unit": "kPa"}
